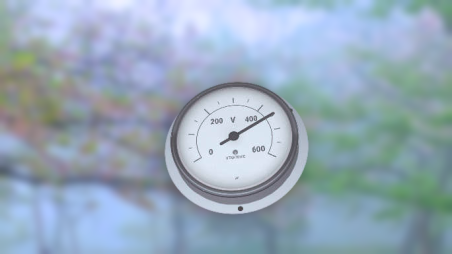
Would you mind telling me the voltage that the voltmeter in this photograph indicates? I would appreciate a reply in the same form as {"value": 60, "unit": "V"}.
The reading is {"value": 450, "unit": "V"}
